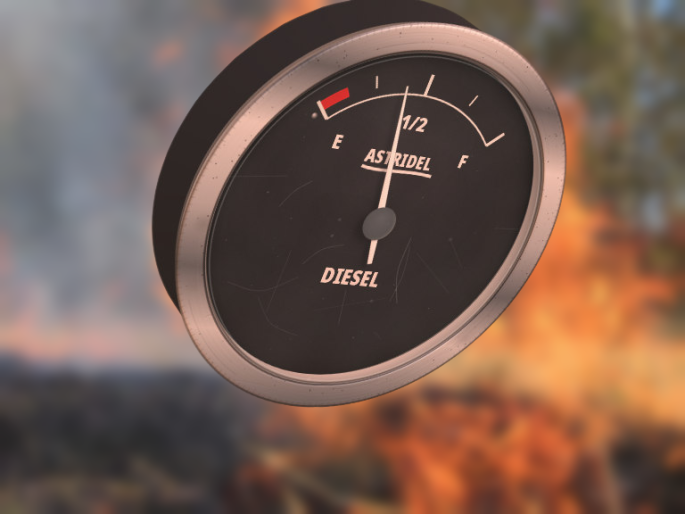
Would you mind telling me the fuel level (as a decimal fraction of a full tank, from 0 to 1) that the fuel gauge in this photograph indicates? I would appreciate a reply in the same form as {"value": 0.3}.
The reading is {"value": 0.375}
